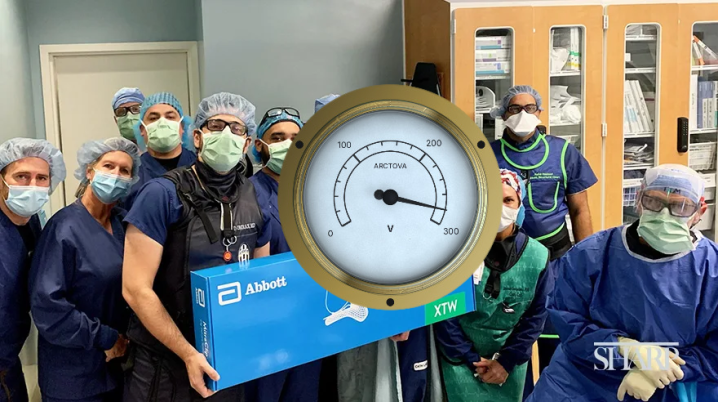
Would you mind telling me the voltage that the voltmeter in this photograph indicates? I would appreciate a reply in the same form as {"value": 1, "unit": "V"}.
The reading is {"value": 280, "unit": "V"}
